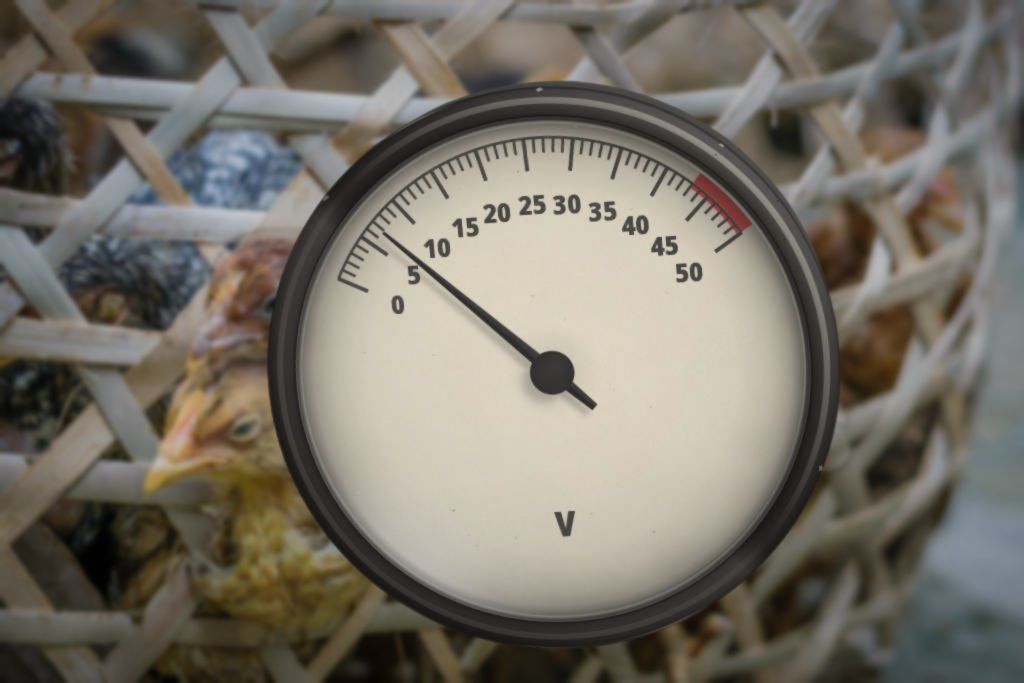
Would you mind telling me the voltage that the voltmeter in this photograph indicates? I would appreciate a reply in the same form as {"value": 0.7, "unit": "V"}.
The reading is {"value": 7, "unit": "V"}
